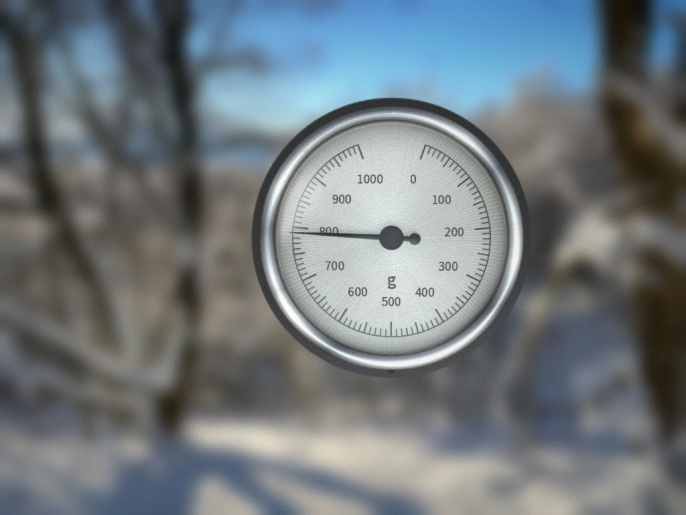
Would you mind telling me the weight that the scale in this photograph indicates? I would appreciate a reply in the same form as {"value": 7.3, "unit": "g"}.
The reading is {"value": 790, "unit": "g"}
